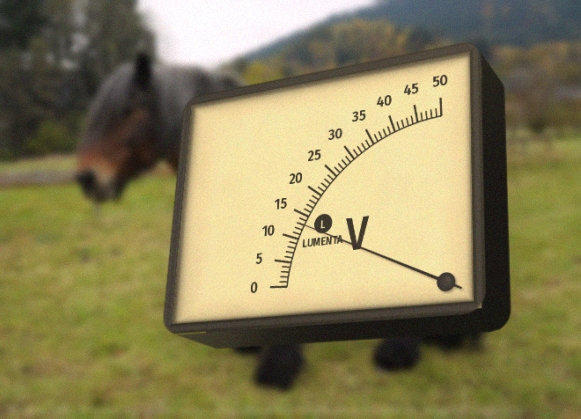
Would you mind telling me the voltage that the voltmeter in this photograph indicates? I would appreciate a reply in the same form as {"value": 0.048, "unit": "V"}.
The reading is {"value": 13, "unit": "V"}
